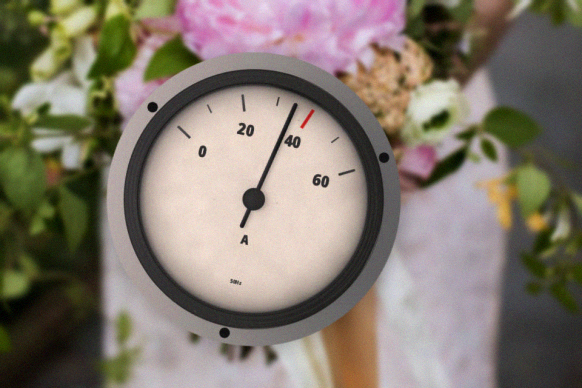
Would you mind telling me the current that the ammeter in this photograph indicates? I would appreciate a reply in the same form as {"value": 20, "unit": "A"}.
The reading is {"value": 35, "unit": "A"}
